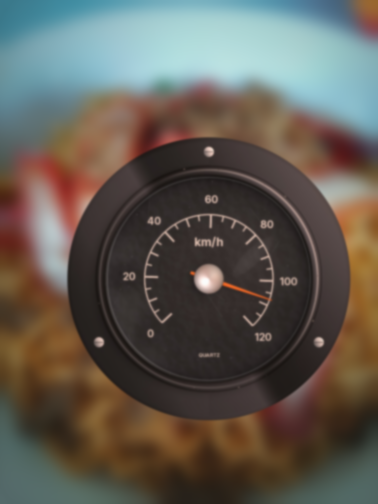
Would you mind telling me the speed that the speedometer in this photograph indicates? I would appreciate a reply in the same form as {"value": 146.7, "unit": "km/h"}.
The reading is {"value": 107.5, "unit": "km/h"}
